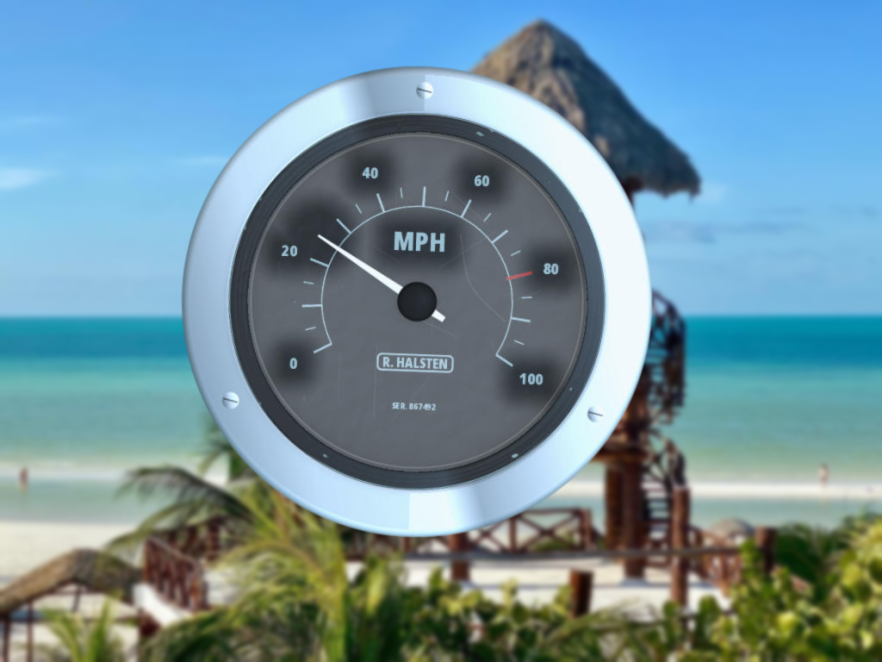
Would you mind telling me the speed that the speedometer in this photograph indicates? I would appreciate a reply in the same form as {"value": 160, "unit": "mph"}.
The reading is {"value": 25, "unit": "mph"}
